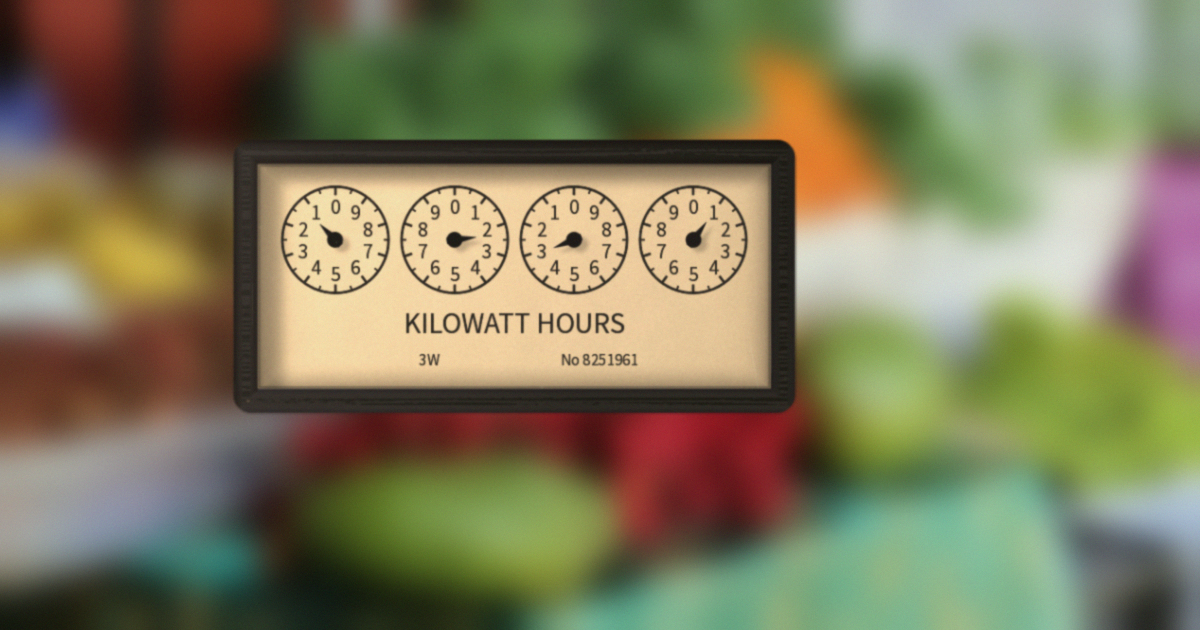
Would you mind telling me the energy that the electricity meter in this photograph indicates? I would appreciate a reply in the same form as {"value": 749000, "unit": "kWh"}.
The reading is {"value": 1231, "unit": "kWh"}
